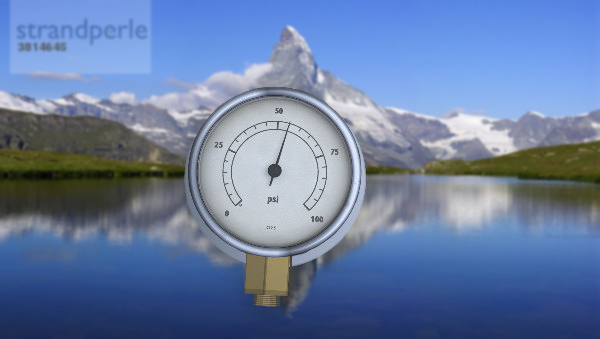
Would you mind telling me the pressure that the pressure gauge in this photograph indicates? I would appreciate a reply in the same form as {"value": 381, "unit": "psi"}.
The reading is {"value": 55, "unit": "psi"}
